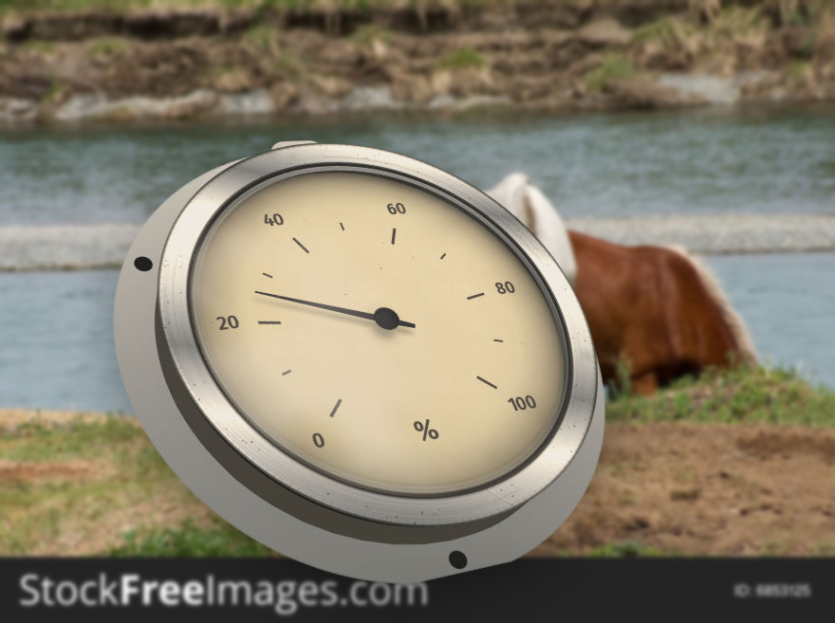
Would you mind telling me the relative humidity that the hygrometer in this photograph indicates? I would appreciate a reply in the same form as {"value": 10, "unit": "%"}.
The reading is {"value": 25, "unit": "%"}
